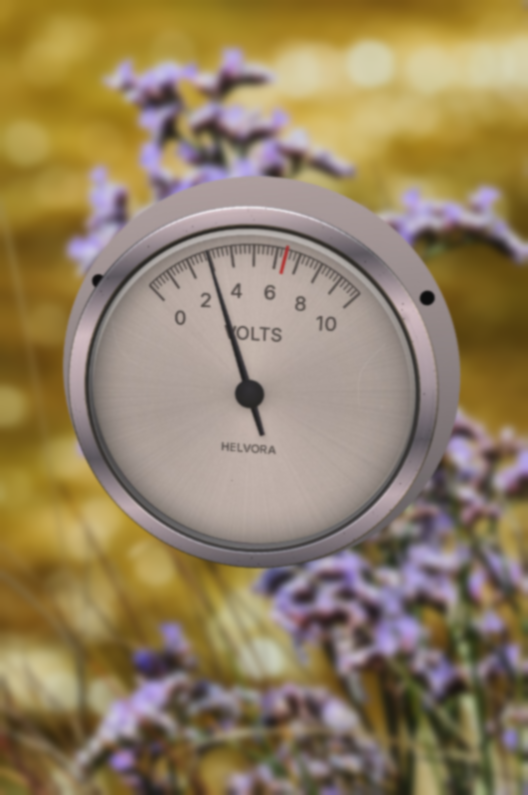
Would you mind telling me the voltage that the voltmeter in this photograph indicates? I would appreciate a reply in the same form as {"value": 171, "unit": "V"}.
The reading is {"value": 3, "unit": "V"}
